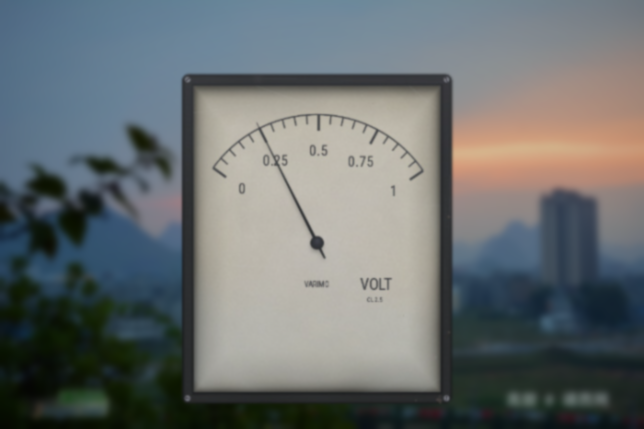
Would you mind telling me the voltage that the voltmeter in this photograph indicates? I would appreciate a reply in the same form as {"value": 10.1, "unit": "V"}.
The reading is {"value": 0.25, "unit": "V"}
